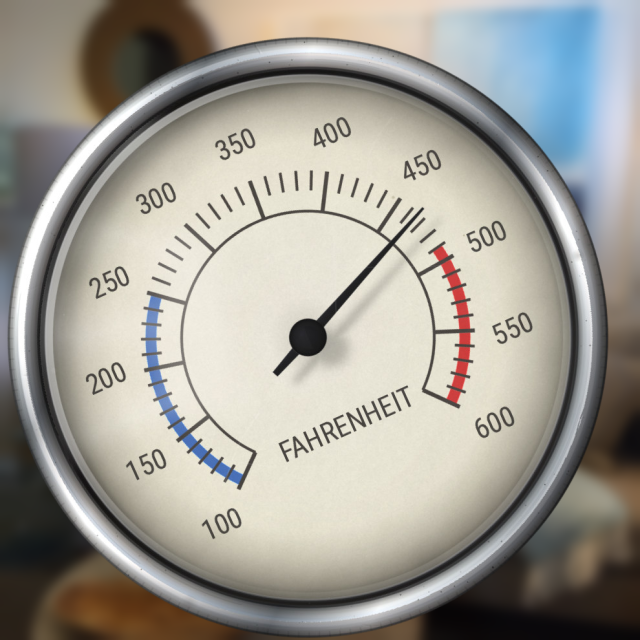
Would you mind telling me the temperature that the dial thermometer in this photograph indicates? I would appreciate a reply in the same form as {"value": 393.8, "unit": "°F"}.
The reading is {"value": 465, "unit": "°F"}
